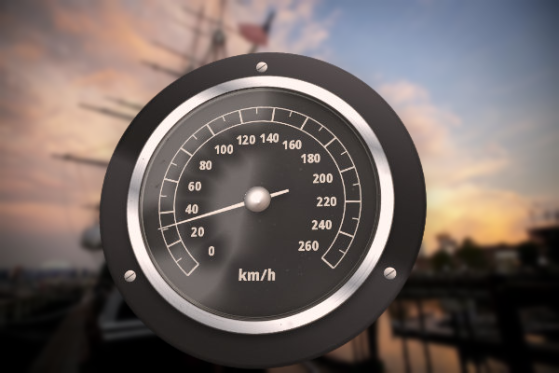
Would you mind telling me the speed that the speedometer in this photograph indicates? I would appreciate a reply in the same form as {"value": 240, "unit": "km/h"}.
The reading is {"value": 30, "unit": "km/h"}
